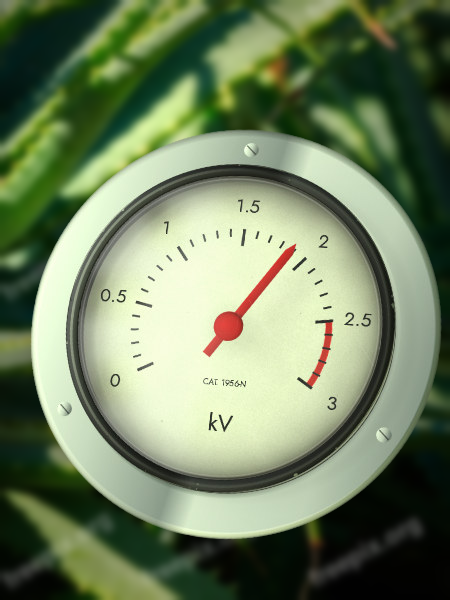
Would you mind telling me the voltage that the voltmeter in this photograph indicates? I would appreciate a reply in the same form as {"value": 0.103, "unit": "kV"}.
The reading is {"value": 1.9, "unit": "kV"}
